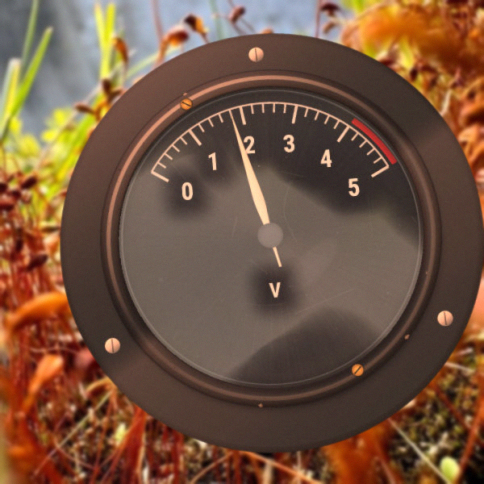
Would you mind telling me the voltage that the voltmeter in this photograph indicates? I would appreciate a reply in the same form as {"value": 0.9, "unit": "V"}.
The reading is {"value": 1.8, "unit": "V"}
